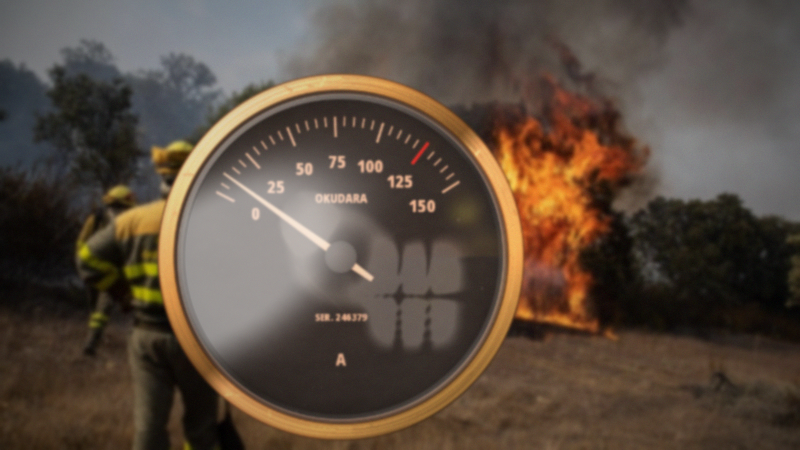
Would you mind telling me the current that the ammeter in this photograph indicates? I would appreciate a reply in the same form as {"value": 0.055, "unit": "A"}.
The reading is {"value": 10, "unit": "A"}
